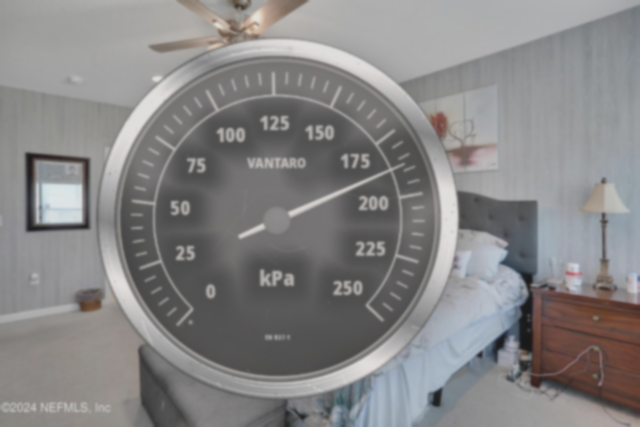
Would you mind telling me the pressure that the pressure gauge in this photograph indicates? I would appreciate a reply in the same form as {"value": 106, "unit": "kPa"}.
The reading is {"value": 187.5, "unit": "kPa"}
